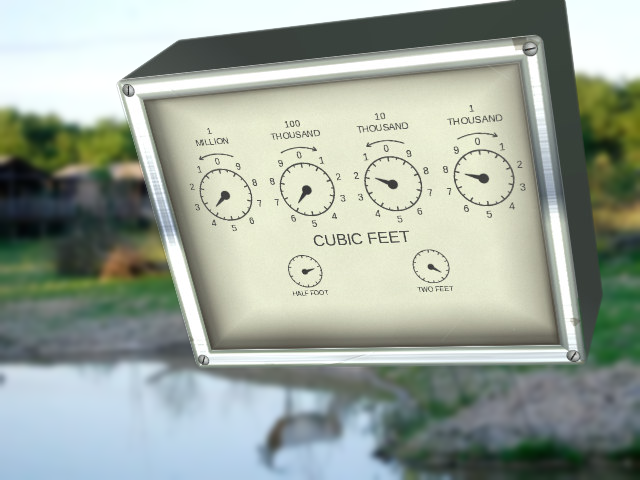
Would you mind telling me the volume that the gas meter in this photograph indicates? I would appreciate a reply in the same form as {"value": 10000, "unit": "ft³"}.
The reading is {"value": 361800, "unit": "ft³"}
